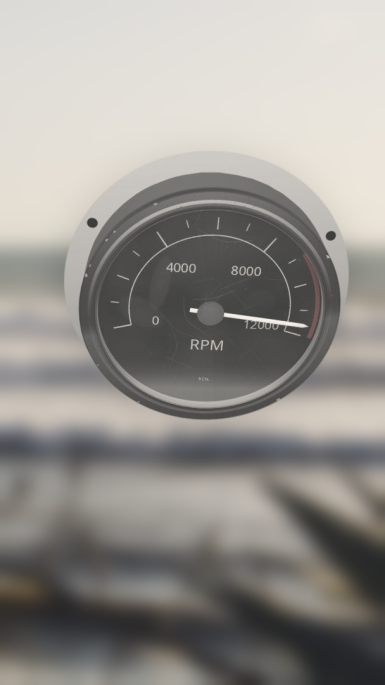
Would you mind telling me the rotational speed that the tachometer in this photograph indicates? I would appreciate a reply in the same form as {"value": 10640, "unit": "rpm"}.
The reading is {"value": 11500, "unit": "rpm"}
